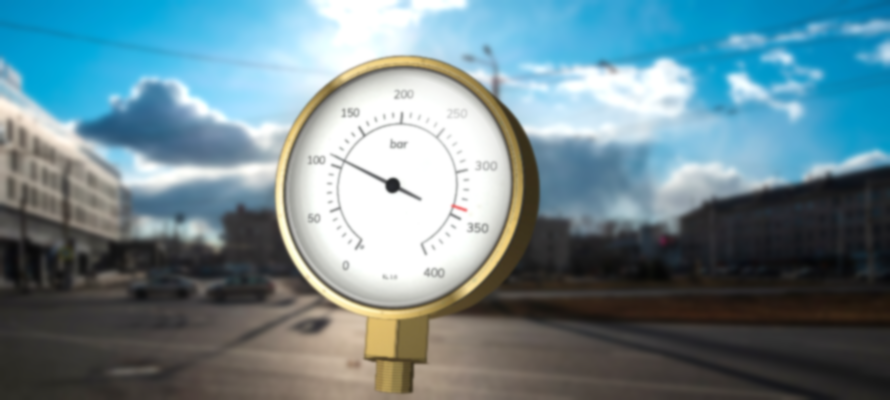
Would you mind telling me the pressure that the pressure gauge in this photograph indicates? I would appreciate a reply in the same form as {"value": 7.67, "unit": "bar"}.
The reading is {"value": 110, "unit": "bar"}
